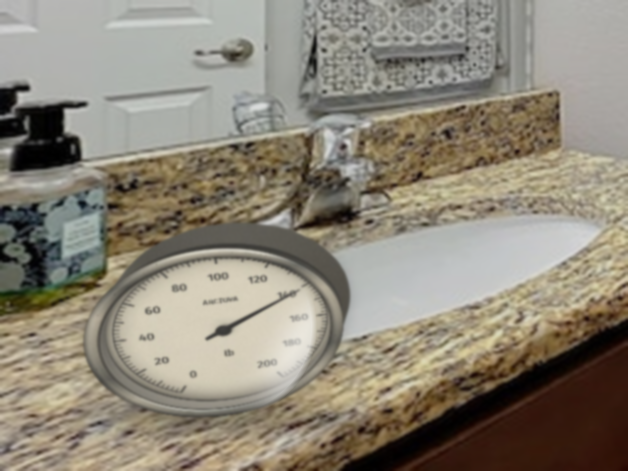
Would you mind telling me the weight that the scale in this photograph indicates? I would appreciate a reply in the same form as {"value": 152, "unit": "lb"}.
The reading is {"value": 140, "unit": "lb"}
